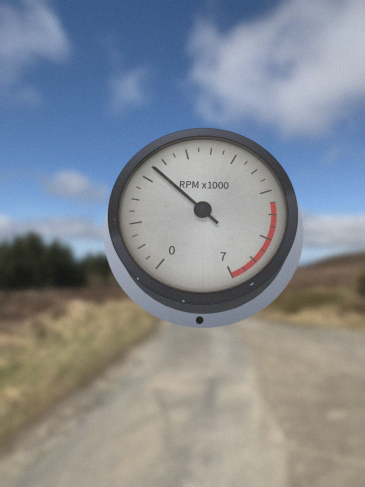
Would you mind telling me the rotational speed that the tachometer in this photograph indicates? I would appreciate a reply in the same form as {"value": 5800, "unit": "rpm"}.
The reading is {"value": 2250, "unit": "rpm"}
